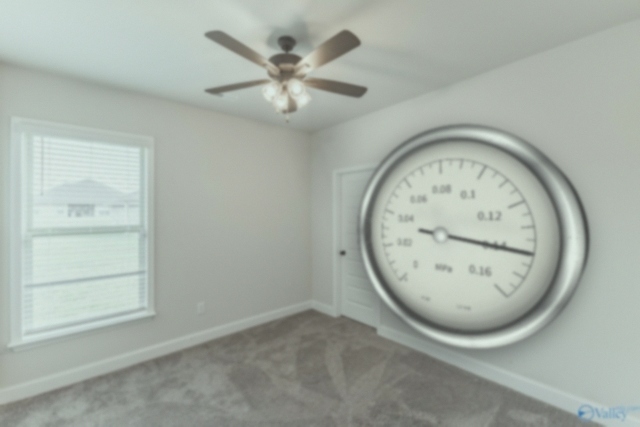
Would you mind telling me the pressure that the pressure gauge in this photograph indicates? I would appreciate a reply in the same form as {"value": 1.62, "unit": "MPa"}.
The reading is {"value": 0.14, "unit": "MPa"}
